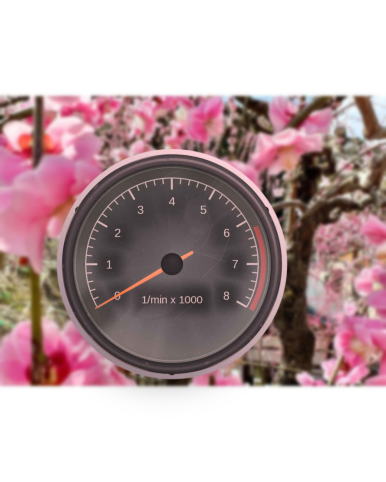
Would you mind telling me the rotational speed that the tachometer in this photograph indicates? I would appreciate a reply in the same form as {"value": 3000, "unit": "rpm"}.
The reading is {"value": 0, "unit": "rpm"}
